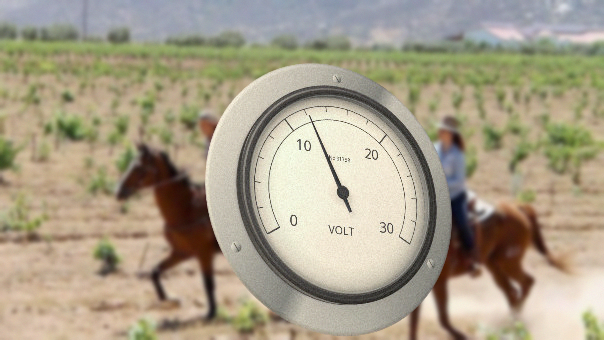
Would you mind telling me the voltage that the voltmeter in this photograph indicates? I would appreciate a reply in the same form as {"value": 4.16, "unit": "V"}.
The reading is {"value": 12, "unit": "V"}
